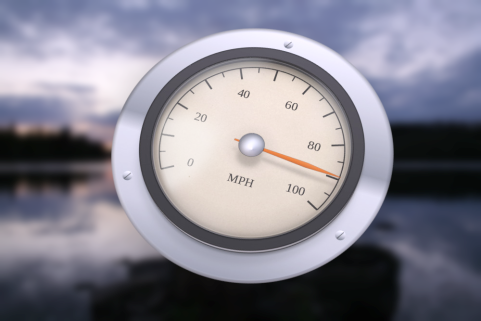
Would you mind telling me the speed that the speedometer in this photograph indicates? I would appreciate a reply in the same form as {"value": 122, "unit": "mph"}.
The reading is {"value": 90, "unit": "mph"}
